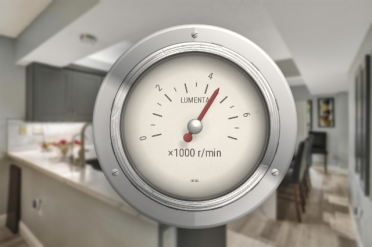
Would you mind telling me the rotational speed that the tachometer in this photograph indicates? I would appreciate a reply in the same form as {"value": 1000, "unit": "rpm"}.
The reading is {"value": 4500, "unit": "rpm"}
